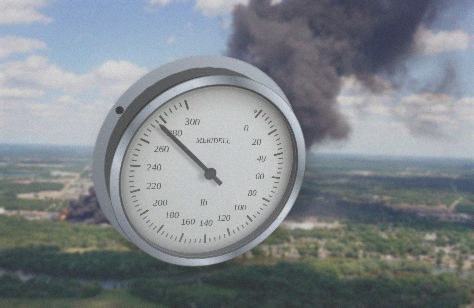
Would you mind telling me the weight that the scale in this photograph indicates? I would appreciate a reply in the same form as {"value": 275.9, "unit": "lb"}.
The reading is {"value": 276, "unit": "lb"}
